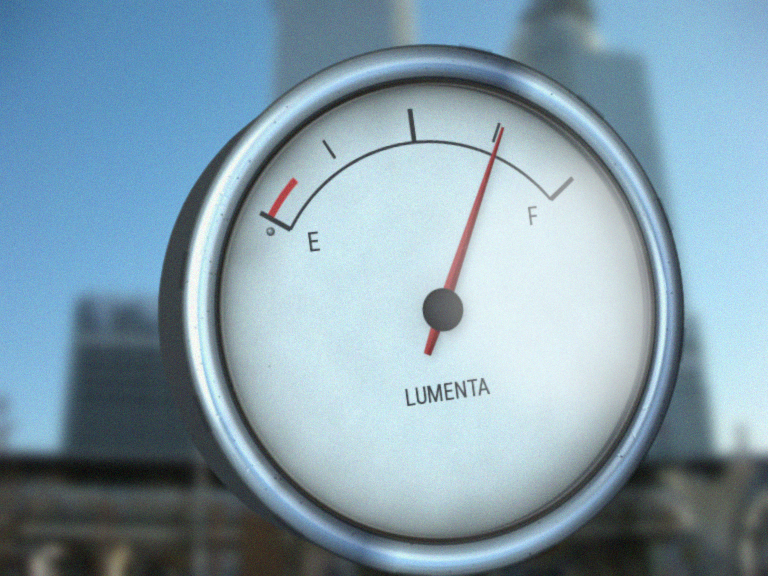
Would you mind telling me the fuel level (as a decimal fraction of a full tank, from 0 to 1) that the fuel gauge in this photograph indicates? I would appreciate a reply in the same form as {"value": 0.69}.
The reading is {"value": 0.75}
